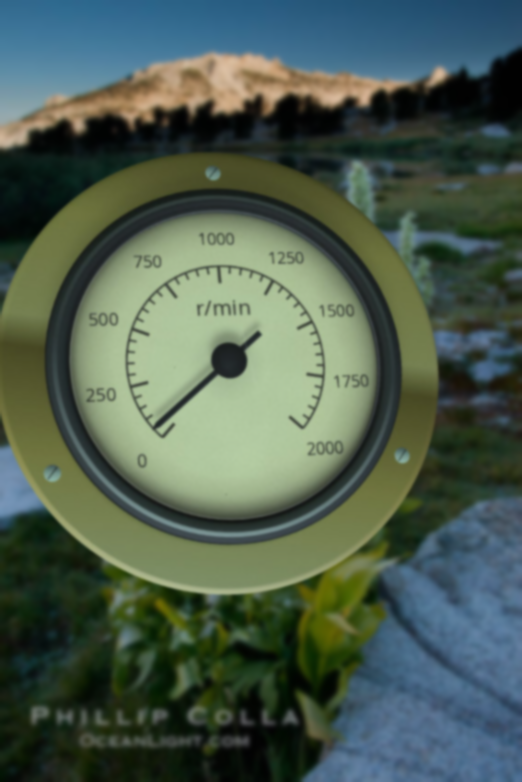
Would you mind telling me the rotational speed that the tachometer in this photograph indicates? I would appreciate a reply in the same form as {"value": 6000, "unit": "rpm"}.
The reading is {"value": 50, "unit": "rpm"}
